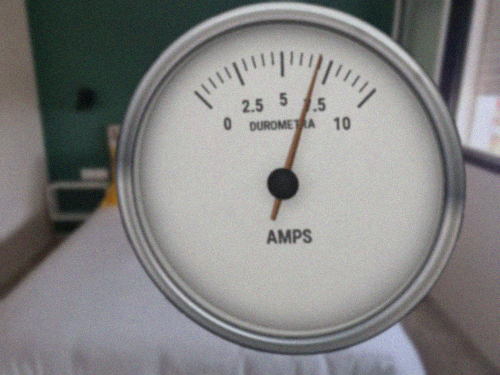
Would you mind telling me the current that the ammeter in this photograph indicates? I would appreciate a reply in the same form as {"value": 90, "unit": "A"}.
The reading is {"value": 7, "unit": "A"}
